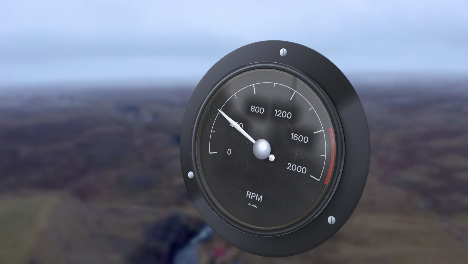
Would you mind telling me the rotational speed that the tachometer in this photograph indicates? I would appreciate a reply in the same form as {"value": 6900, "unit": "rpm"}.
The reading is {"value": 400, "unit": "rpm"}
